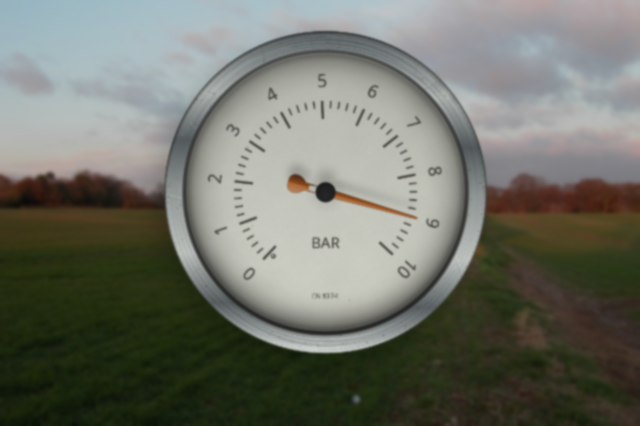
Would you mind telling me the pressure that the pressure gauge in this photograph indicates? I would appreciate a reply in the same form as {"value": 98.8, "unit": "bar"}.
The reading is {"value": 9, "unit": "bar"}
